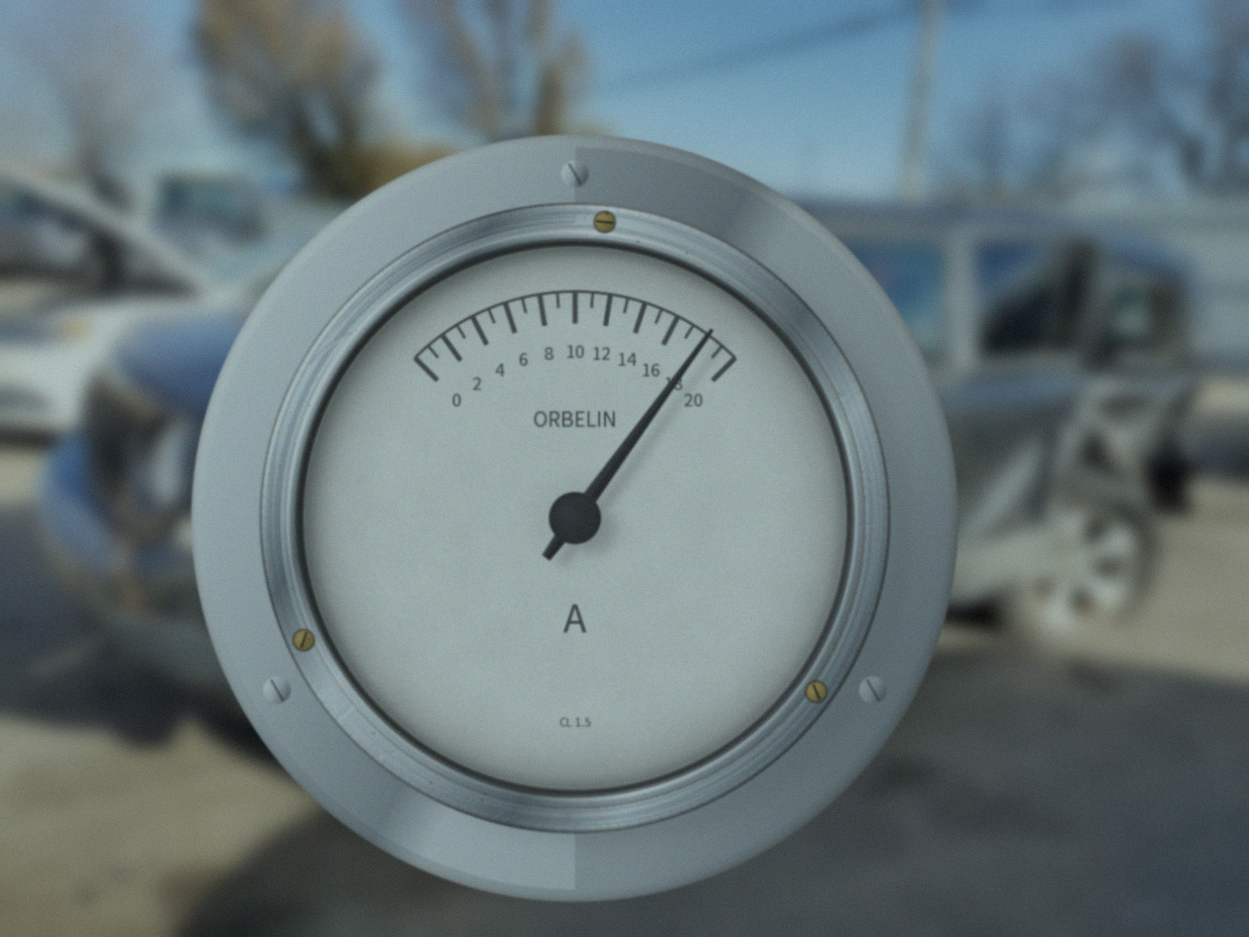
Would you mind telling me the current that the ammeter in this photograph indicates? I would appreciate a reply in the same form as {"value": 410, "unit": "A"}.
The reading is {"value": 18, "unit": "A"}
